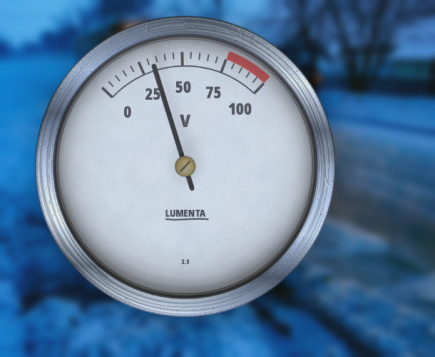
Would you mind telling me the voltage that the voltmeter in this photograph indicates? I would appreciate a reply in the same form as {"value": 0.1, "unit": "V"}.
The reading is {"value": 32.5, "unit": "V"}
